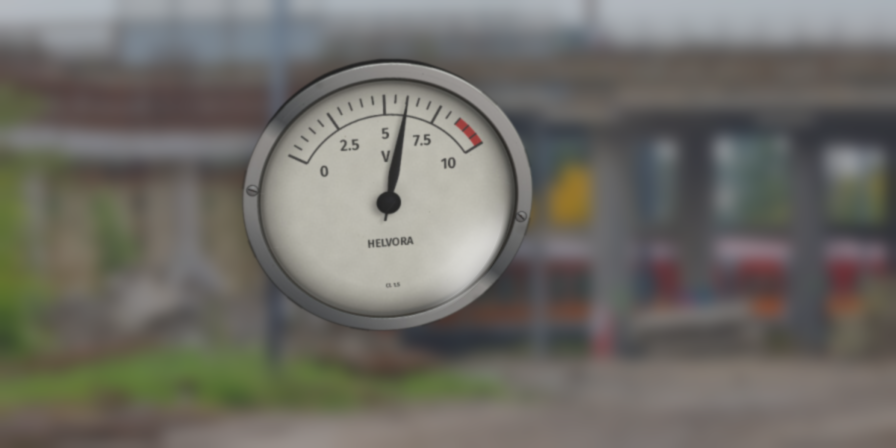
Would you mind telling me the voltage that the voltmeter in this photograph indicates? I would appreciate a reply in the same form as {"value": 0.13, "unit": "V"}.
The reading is {"value": 6, "unit": "V"}
